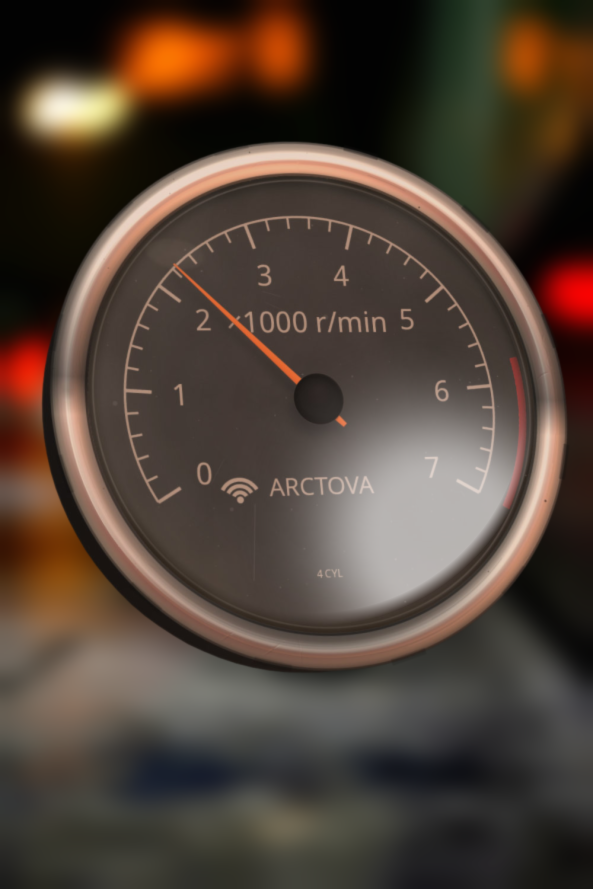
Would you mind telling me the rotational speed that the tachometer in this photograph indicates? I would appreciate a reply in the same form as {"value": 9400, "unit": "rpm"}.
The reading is {"value": 2200, "unit": "rpm"}
